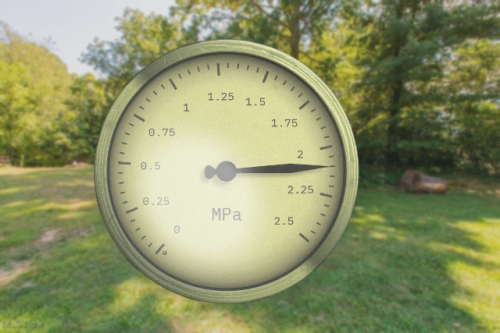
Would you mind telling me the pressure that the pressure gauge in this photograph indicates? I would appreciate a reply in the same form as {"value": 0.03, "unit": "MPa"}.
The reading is {"value": 2.1, "unit": "MPa"}
